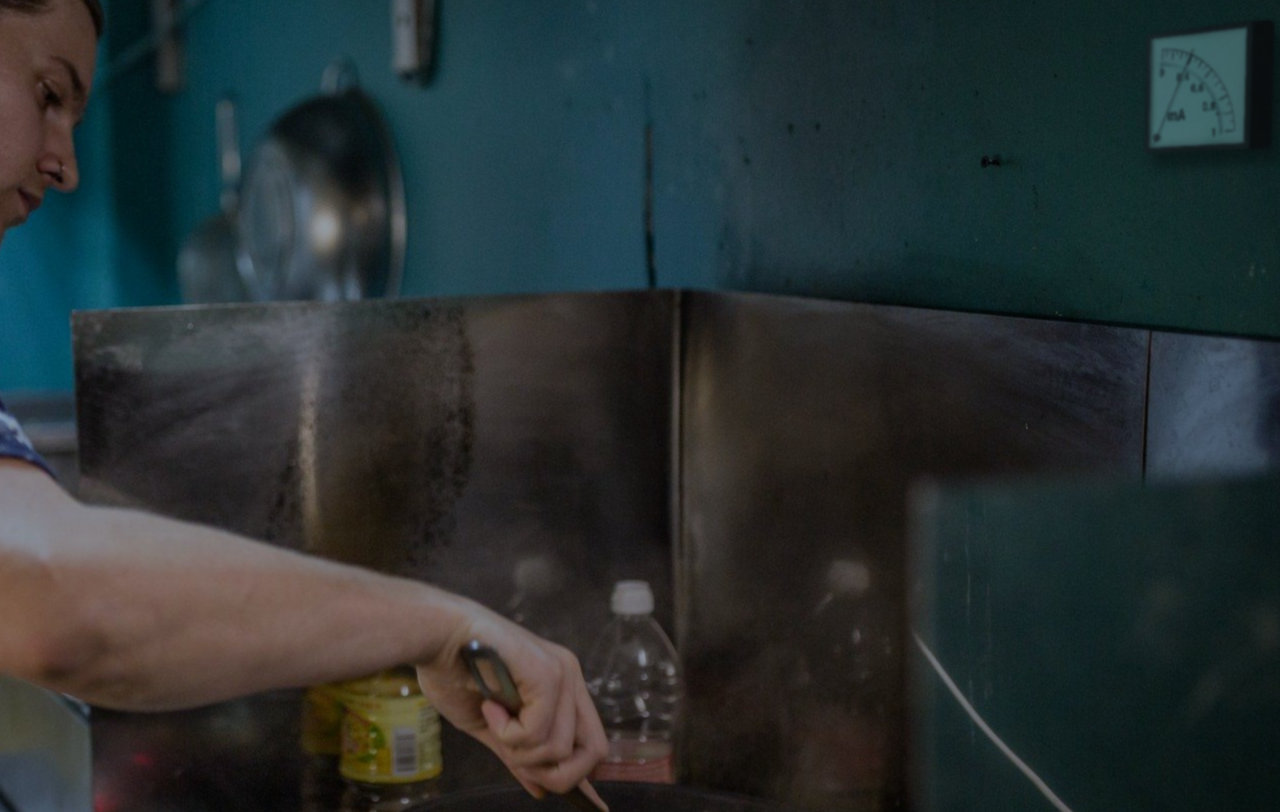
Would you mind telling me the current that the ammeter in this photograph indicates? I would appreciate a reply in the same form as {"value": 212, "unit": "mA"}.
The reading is {"value": 0.4, "unit": "mA"}
